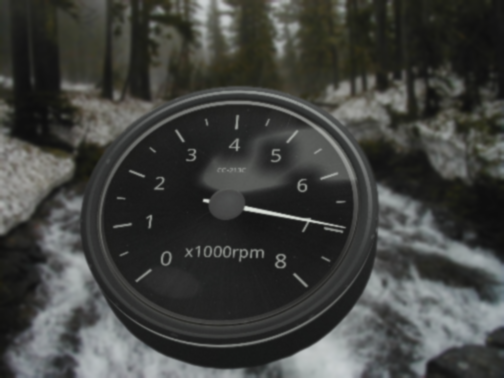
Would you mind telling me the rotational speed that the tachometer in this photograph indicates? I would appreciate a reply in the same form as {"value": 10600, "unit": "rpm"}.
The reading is {"value": 7000, "unit": "rpm"}
